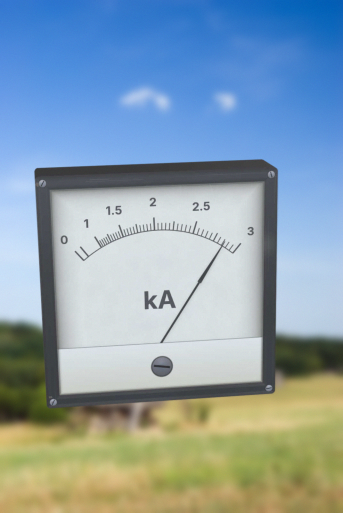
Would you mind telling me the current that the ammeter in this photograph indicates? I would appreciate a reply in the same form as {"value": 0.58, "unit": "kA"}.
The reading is {"value": 2.85, "unit": "kA"}
